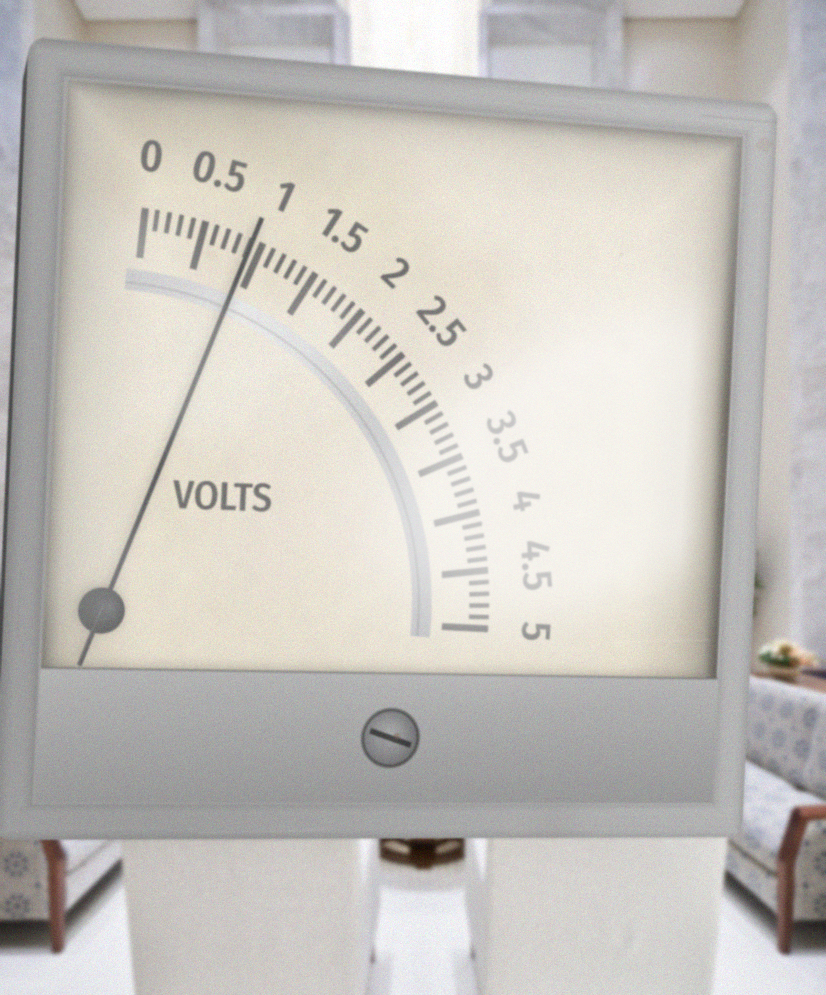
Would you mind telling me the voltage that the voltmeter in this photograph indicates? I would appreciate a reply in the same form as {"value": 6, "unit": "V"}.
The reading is {"value": 0.9, "unit": "V"}
